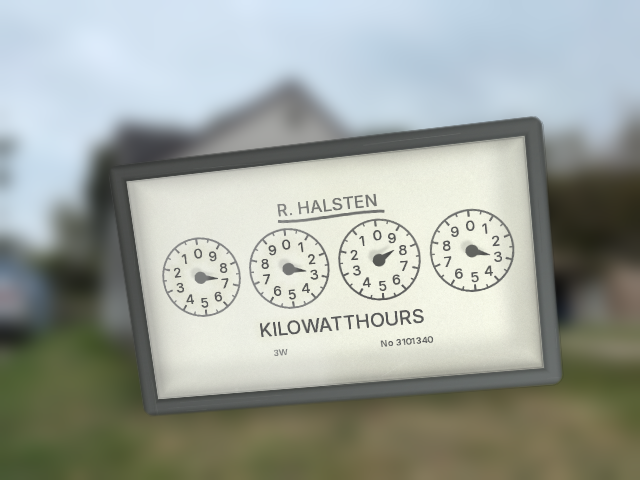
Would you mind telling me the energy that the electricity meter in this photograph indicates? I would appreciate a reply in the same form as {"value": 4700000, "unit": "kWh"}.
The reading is {"value": 7283, "unit": "kWh"}
